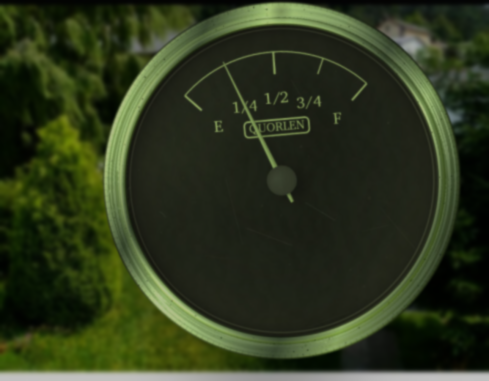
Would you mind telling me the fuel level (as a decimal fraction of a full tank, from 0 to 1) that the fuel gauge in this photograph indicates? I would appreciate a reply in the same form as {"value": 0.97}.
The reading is {"value": 0.25}
